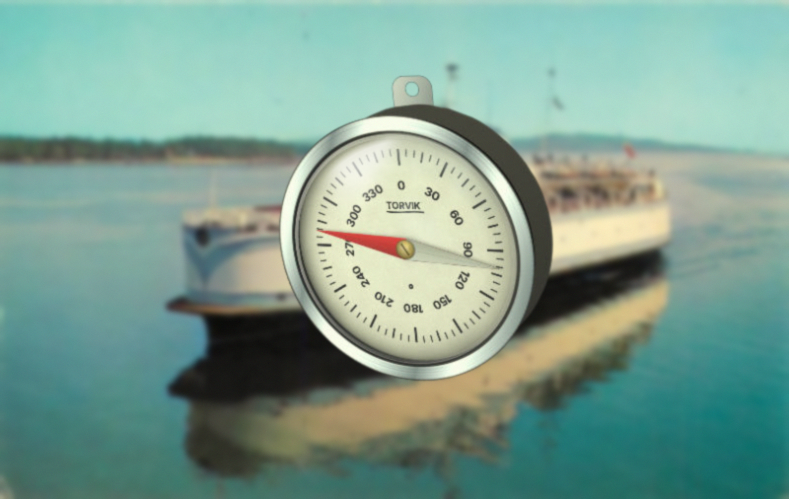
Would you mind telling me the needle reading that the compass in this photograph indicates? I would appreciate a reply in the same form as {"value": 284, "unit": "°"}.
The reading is {"value": 280, "unit": "°"}
